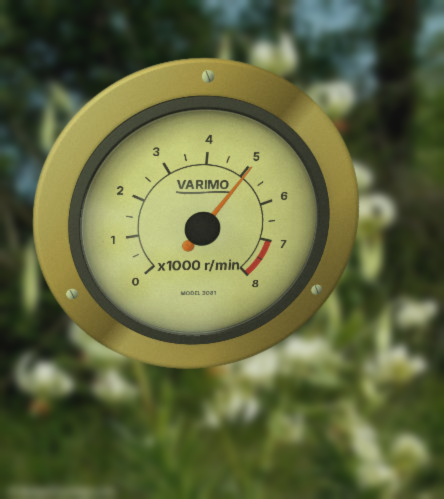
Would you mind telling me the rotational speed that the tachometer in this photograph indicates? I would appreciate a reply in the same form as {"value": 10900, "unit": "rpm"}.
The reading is {"value": 5000, "unit": "rpm"}
